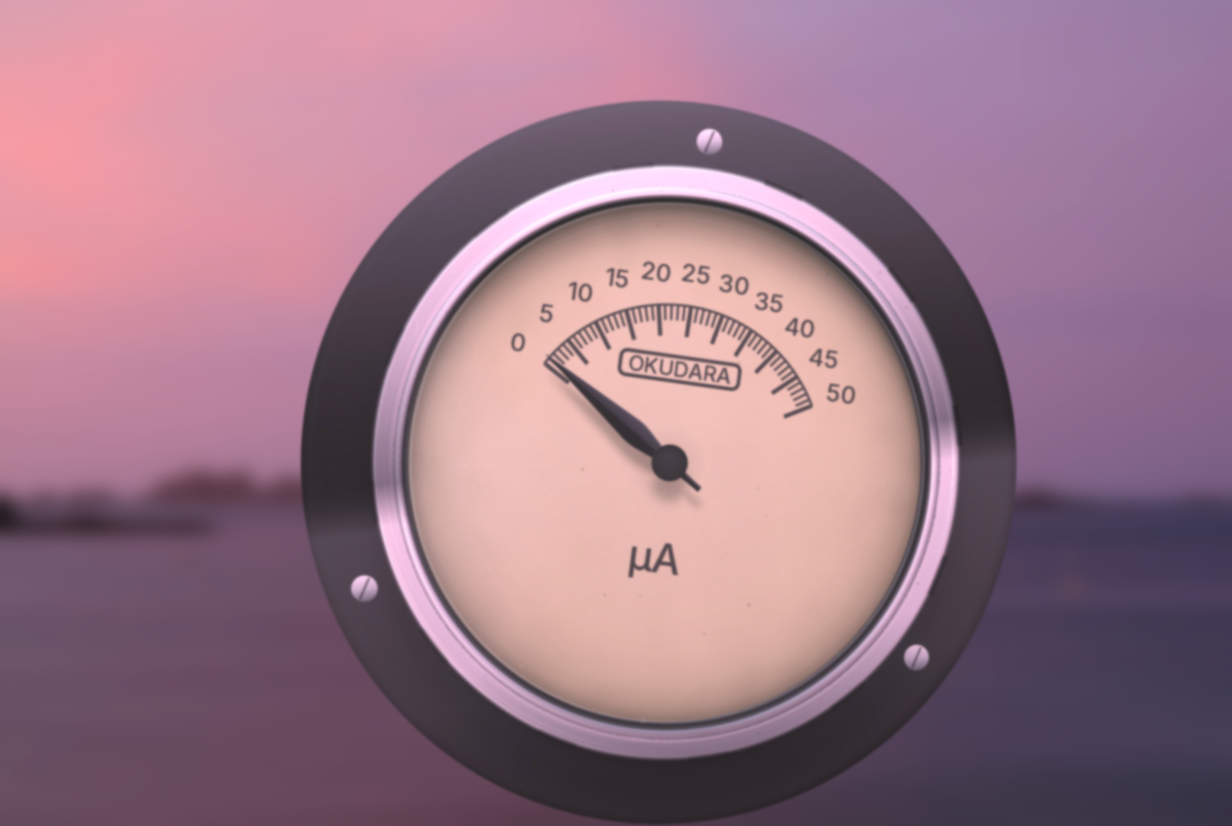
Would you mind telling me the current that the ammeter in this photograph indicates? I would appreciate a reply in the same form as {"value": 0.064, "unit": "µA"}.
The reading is {"value": 1, "unit": "µA"}
